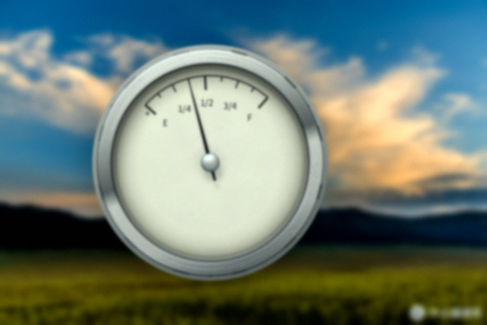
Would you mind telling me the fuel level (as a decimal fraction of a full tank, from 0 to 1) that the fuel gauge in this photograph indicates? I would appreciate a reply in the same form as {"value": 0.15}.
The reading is {"value": 0.375}
